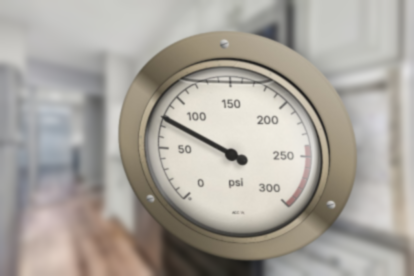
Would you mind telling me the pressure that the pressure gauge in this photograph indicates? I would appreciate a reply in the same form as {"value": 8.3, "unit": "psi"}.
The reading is {"value": 80, "unit": "psi"}
